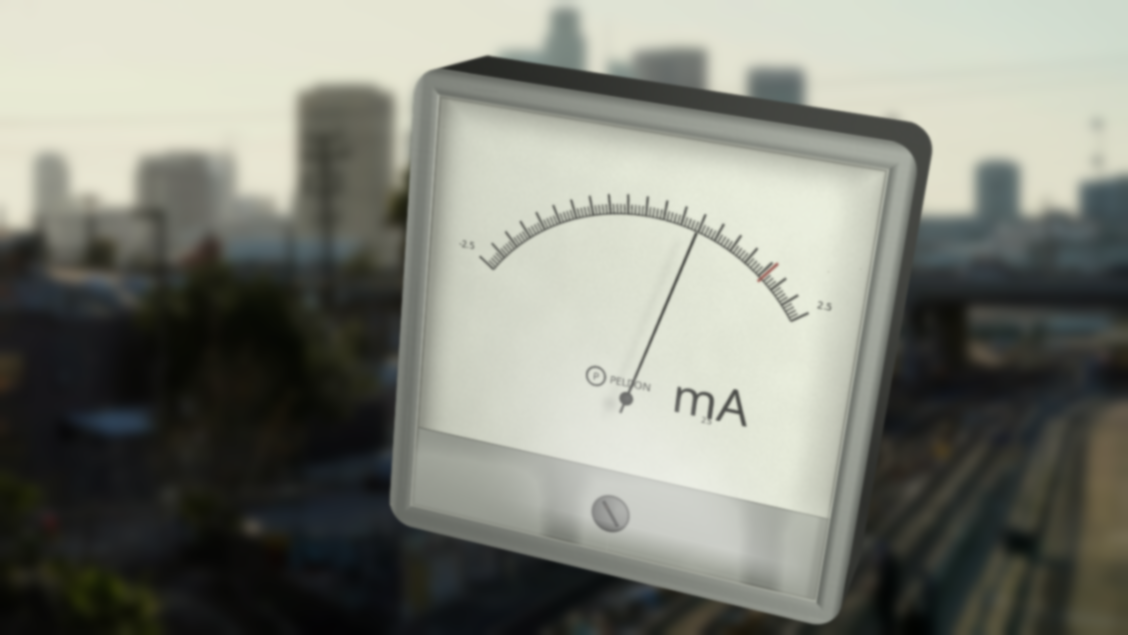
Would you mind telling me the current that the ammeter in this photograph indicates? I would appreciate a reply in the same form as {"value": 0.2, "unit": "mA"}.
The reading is {"value": 0.75, "unit": "mA"}
